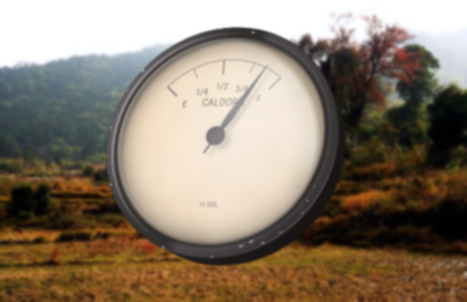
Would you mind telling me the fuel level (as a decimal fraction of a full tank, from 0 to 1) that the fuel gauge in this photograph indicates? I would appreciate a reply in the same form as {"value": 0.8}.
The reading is {"value": 0.875}
